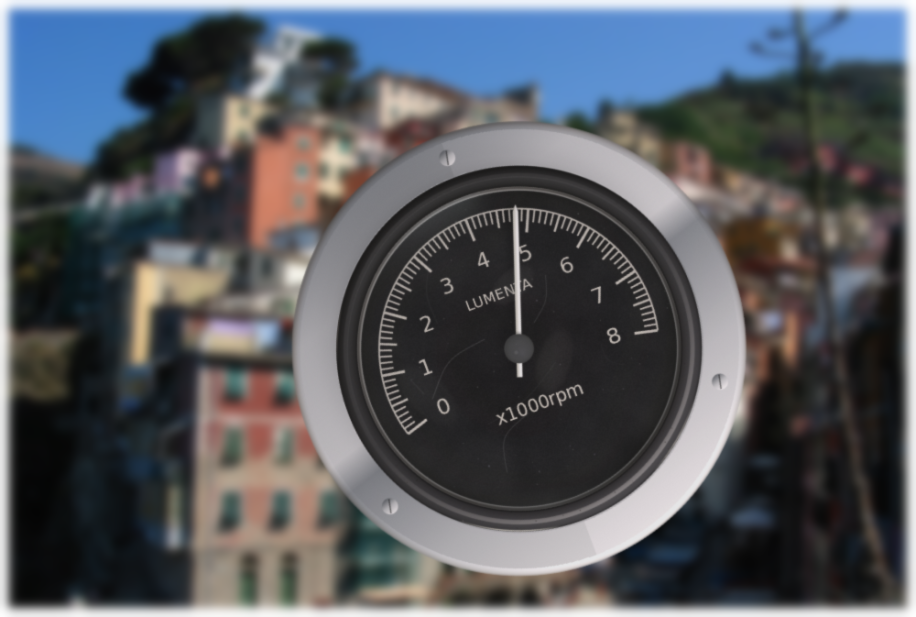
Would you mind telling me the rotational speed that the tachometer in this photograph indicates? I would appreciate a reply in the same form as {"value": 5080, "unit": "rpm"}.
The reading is {"value": 4800, "unit": "rpm"}
